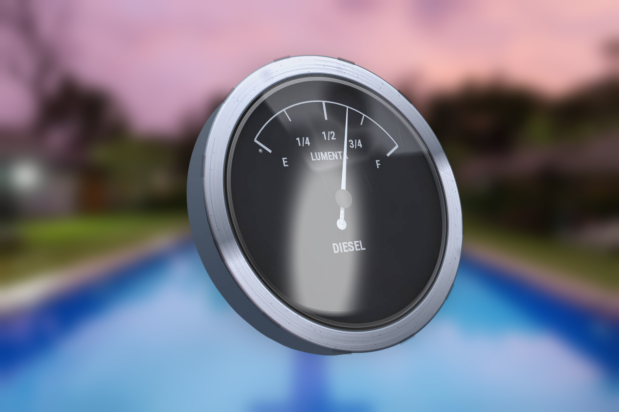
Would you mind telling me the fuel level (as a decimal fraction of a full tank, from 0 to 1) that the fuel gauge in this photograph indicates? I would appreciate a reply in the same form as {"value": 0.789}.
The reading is {"value": 0.625}
